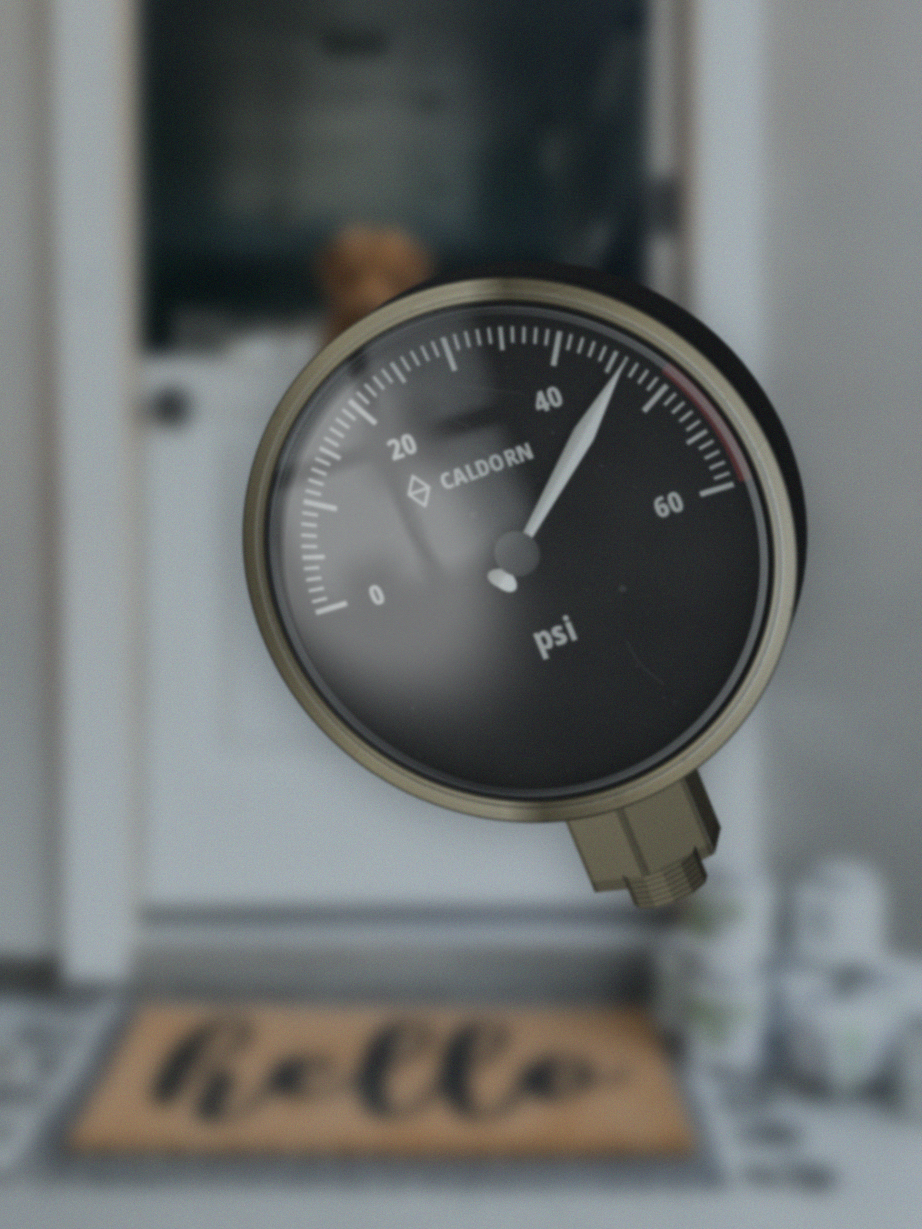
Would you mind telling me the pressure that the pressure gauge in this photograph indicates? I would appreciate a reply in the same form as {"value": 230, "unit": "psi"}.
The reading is {"value": 46, "unit": "psi"}
